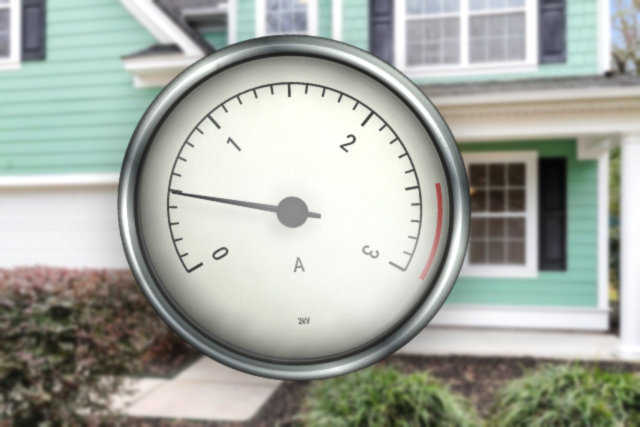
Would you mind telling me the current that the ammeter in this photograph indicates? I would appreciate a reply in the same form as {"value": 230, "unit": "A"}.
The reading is {"value": 0.5, "unit": "A"}
